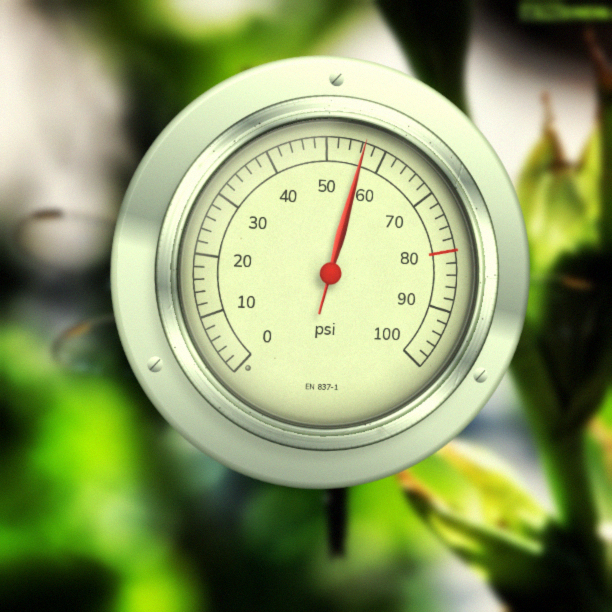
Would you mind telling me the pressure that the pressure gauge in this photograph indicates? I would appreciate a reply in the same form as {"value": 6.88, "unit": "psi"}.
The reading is {"value": 56, "unit": "psi"}
